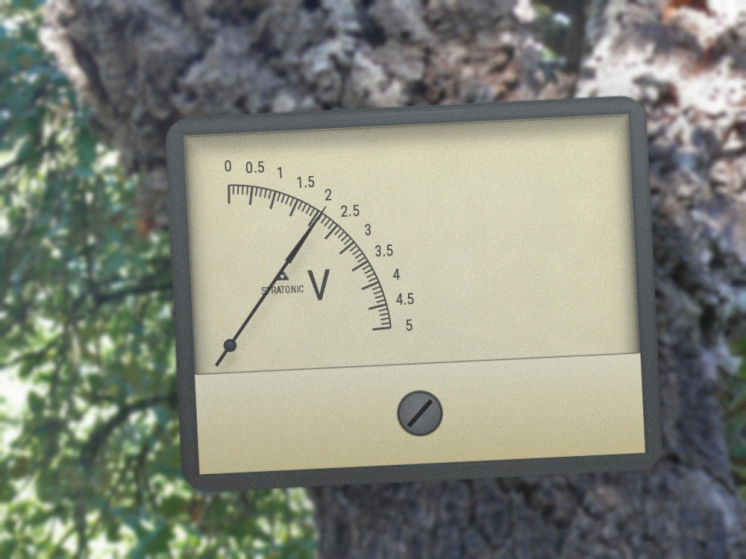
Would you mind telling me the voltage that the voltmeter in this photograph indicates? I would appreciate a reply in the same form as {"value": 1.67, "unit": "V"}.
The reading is {"value": 2.1, "unit": "V"}
